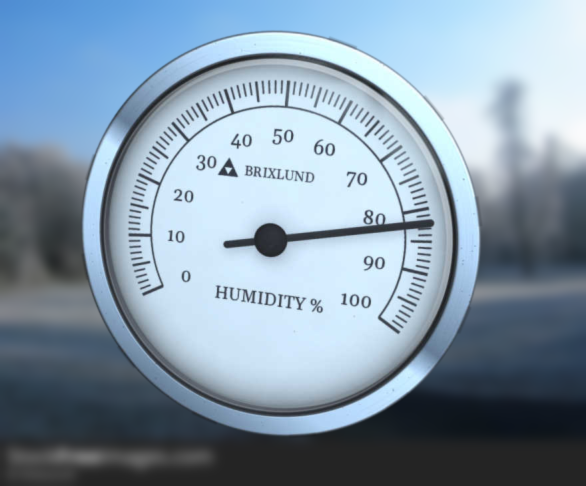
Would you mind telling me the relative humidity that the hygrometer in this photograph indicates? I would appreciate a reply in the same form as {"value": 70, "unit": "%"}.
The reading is {"value": 82, "unit": "%"}
